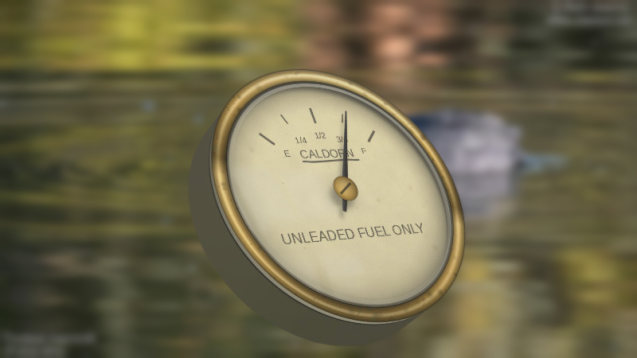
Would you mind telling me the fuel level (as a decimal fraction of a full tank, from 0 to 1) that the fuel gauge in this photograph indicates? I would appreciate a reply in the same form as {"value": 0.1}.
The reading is {"value": 0.75}
